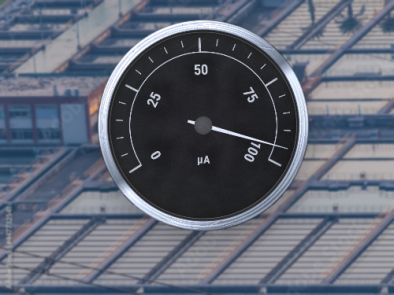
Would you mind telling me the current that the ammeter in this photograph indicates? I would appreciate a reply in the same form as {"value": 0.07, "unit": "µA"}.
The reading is {"value": 95, "unit": "µA"}
